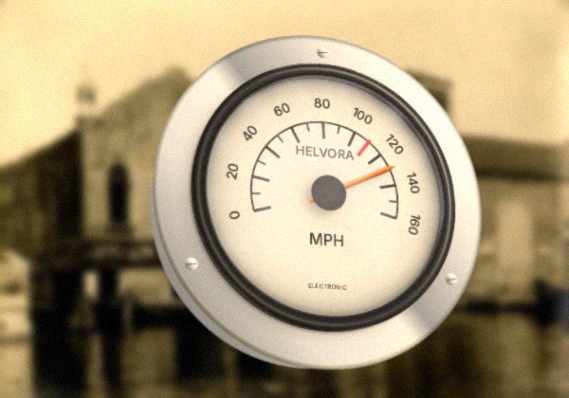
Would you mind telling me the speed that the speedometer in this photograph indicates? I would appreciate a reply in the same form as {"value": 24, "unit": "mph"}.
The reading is {"value": 130, "unit": "mph"}
